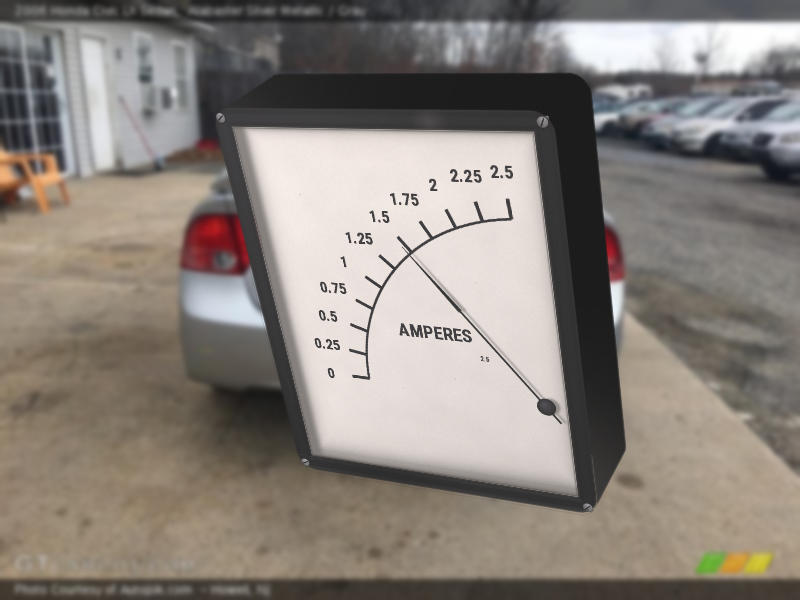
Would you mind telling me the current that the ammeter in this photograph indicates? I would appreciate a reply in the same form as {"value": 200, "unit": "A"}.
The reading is {"value": 1.5, "unit": "A"}
